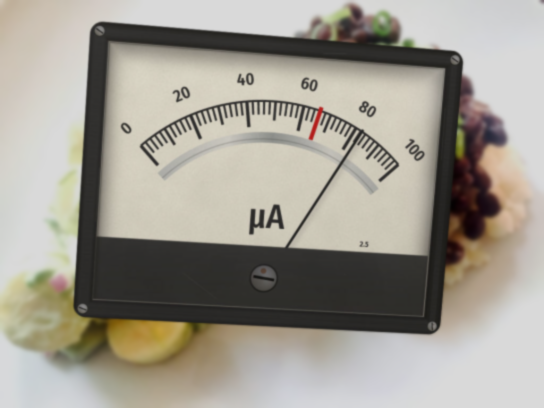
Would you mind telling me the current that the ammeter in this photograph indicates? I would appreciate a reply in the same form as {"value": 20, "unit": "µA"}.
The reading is {"value": 82, "unit": "µA"}
